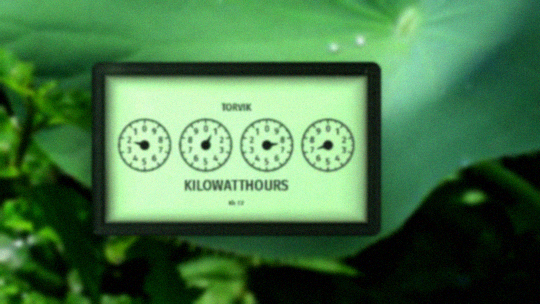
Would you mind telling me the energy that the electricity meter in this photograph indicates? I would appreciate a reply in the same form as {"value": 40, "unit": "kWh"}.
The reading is {"value": 2077, "unit": "kWh"}
